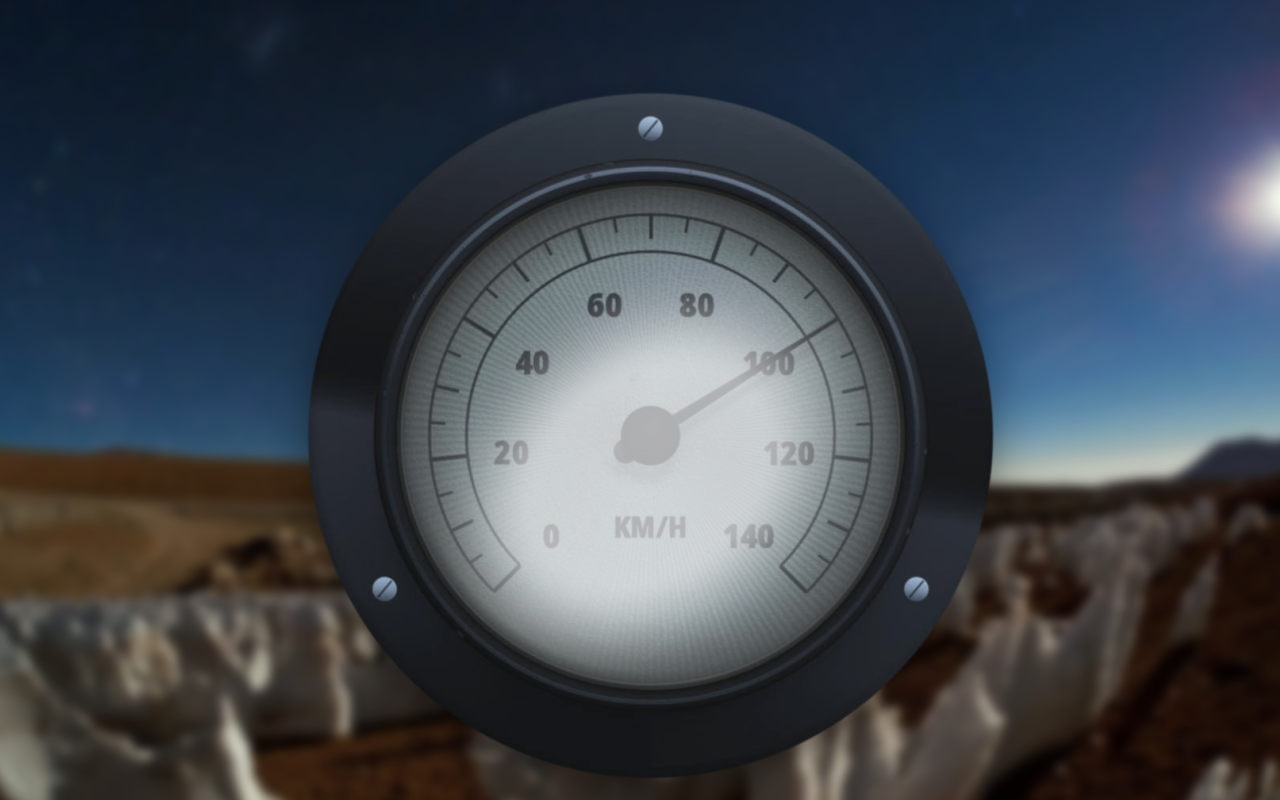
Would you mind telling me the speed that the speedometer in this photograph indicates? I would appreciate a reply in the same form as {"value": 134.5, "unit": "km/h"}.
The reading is {"value": 100, "unit": "km/h"}
